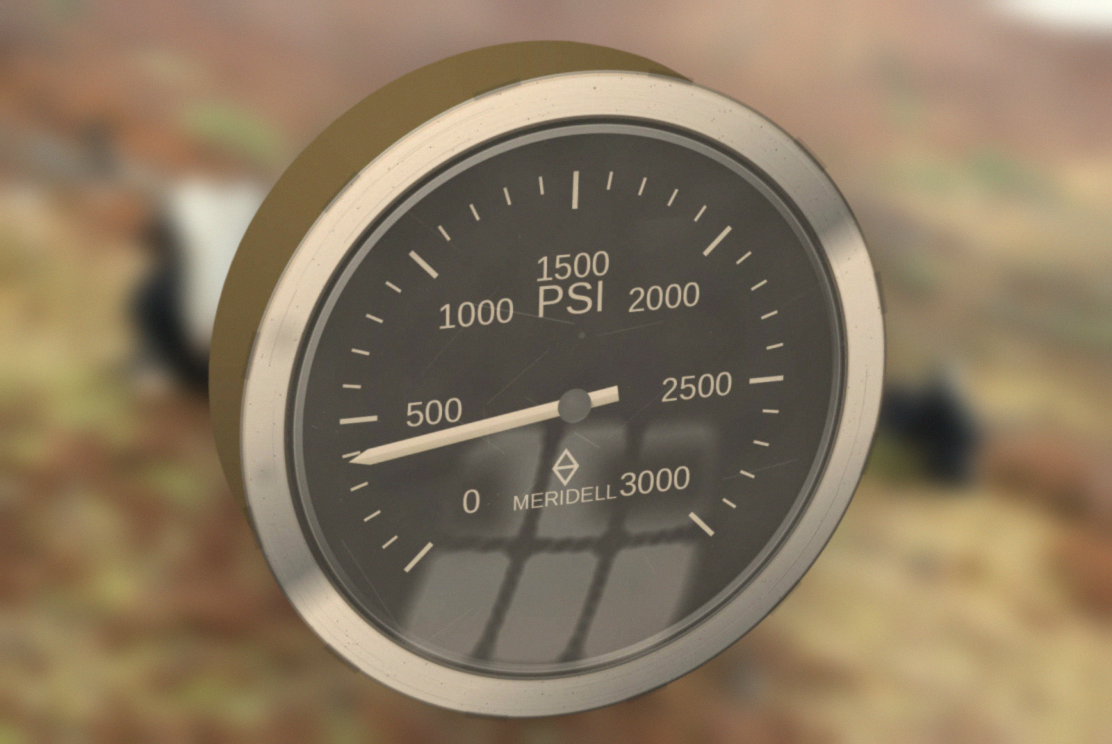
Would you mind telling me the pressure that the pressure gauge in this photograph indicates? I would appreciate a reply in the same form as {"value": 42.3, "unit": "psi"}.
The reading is {"value": 400, "unit": "psi"}
